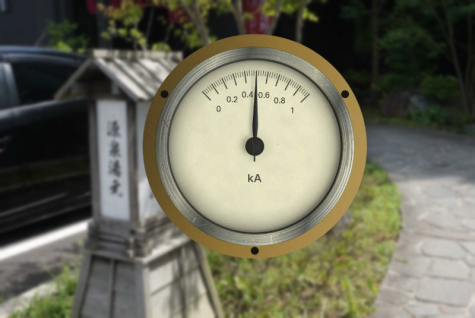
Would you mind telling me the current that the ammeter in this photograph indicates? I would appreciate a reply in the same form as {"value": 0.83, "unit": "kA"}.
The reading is {"value": 0.5, "unit": "kA"}
